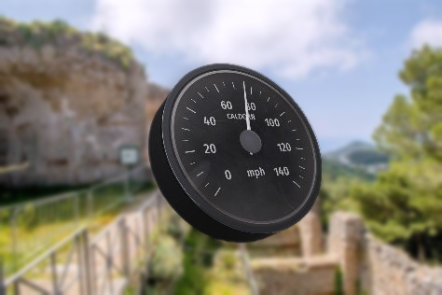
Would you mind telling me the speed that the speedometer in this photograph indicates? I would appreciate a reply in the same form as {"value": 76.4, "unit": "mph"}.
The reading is {"value": 75, "unit": "mph"}
